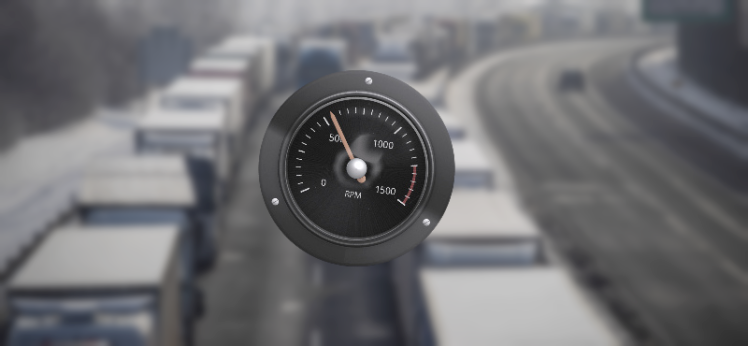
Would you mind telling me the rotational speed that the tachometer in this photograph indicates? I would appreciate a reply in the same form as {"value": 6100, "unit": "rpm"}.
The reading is {"value": 550, "unit": "rpm"}
